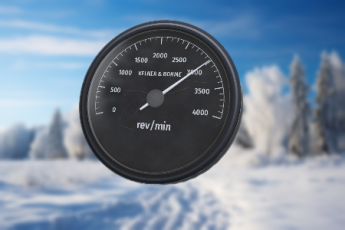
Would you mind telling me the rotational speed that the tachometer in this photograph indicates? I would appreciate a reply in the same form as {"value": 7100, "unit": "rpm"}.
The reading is {"value": 3000, "unit": "rpm"}
